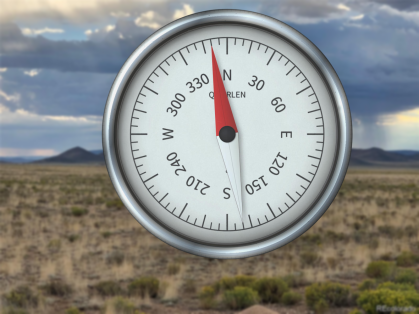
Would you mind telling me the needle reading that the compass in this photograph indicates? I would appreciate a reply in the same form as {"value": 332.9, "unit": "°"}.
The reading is {"value": 350, "unit": "°"}
